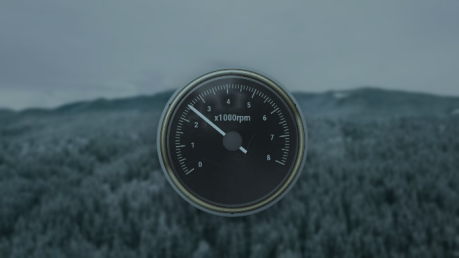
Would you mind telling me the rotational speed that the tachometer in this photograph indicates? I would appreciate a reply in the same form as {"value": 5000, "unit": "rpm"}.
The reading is {"value": 2500, "unit": "rpm"}
